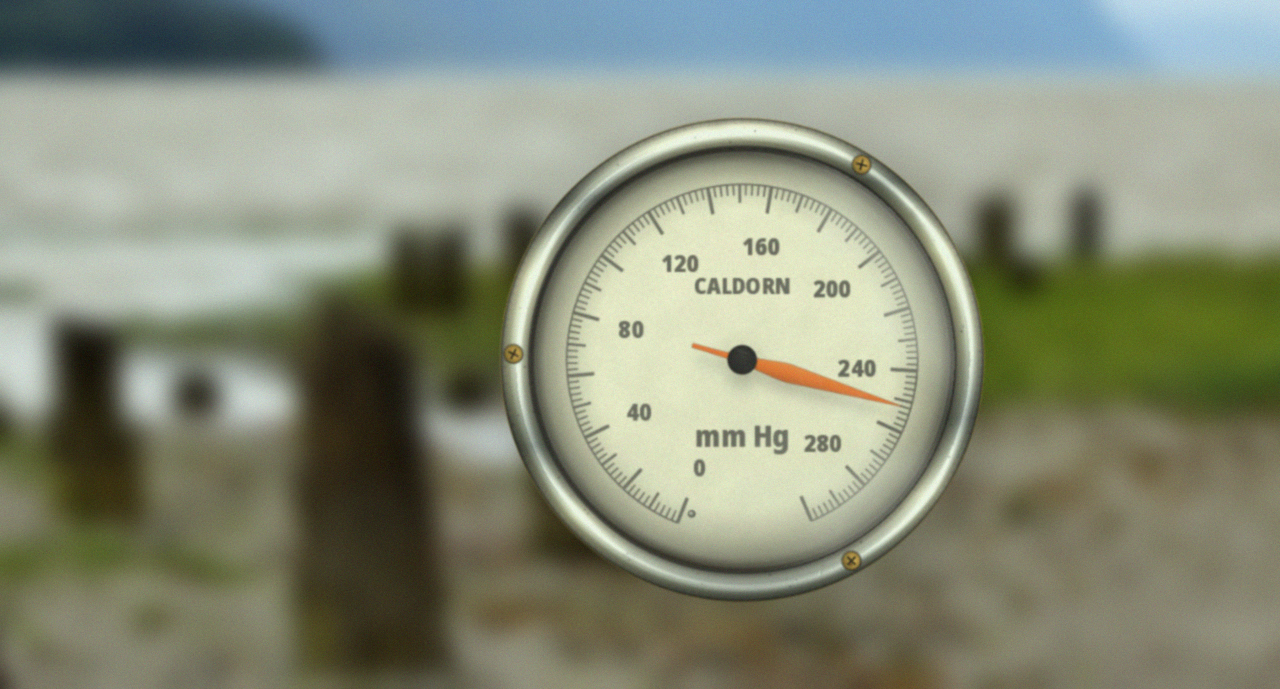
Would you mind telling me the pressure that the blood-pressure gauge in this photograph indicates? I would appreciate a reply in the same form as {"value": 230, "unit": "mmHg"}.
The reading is {"value": 252, "unit": "mmHg"}
